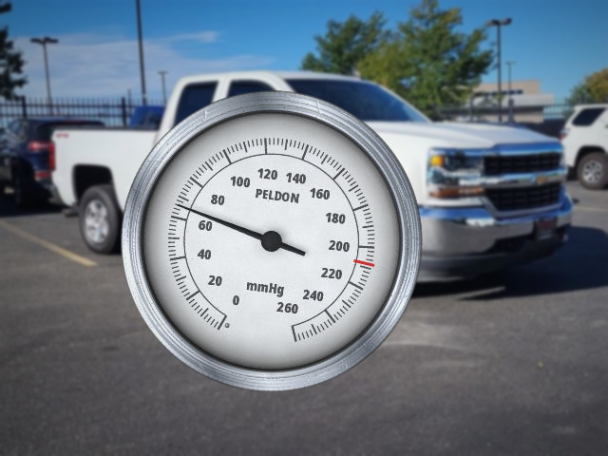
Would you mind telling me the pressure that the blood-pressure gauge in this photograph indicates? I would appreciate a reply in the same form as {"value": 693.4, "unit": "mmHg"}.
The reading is {"value": 66, "unit": "mmHg"}
